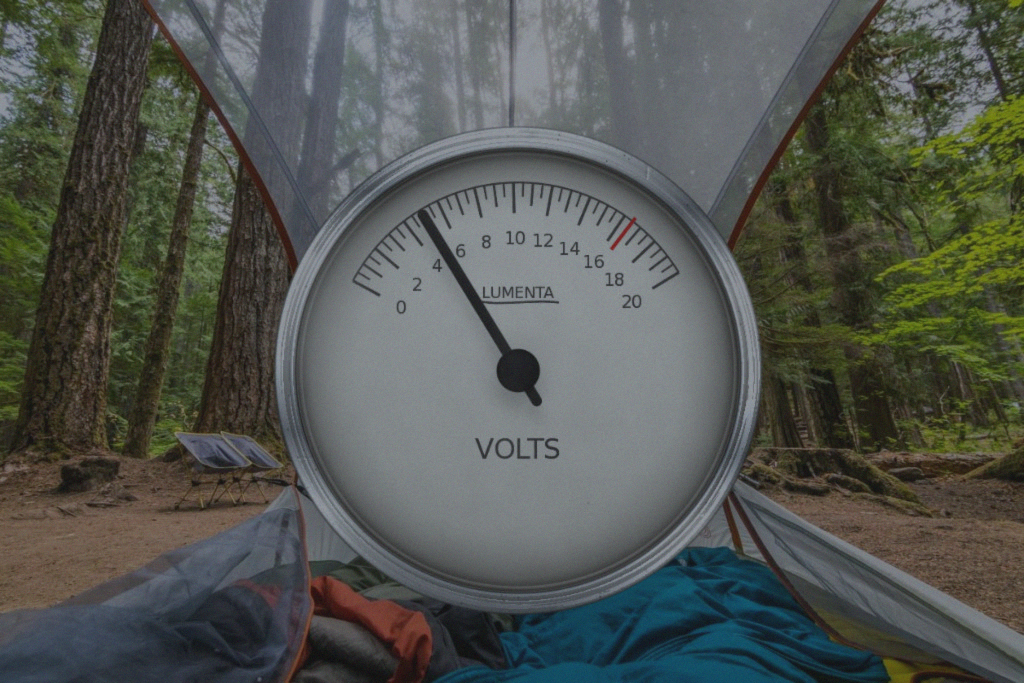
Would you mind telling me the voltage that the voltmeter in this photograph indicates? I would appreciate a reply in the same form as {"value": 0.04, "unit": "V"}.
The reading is {"value": 5, "unit": "V"}
